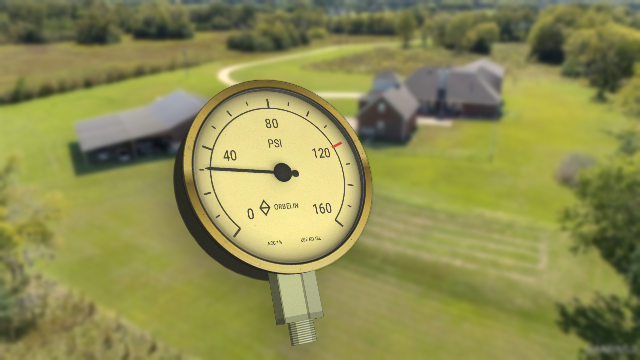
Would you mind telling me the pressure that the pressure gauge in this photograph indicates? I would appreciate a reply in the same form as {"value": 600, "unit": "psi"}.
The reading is {"value": 30, "unit": "psi"}
